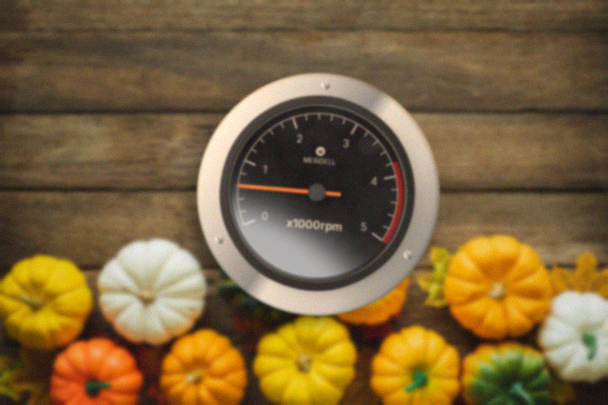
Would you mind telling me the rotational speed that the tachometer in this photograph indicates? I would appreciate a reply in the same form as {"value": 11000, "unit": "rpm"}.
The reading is {"value": 600, "unit": "rpm"}
